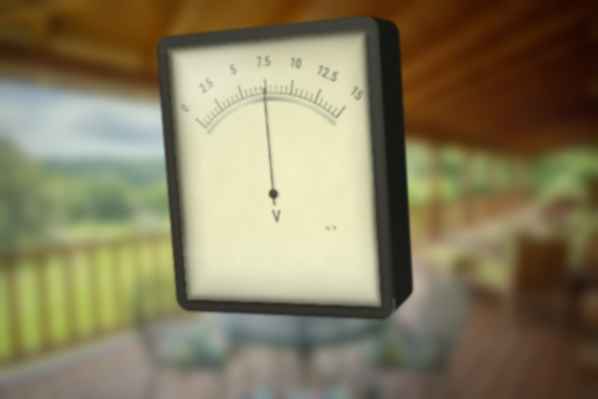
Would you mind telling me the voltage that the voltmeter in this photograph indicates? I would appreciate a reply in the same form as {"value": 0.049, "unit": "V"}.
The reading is {"value": 7.5, "unit": "V"}
